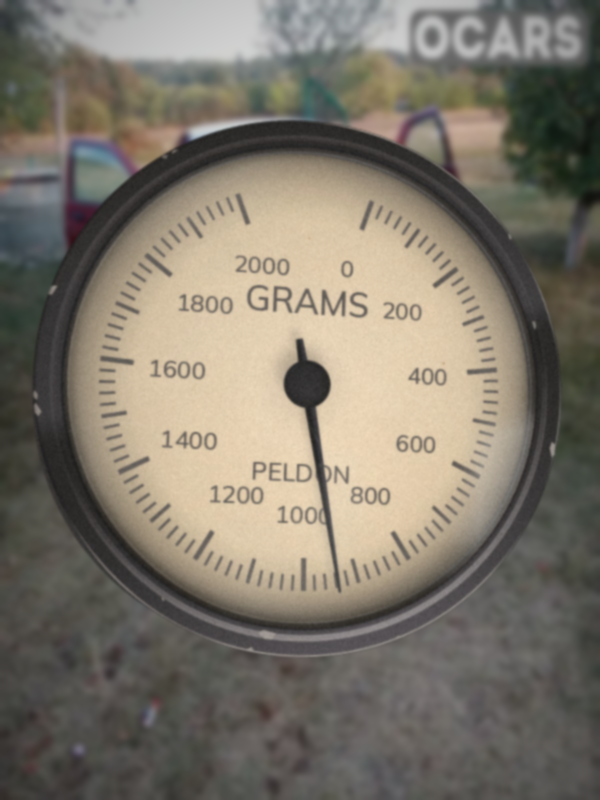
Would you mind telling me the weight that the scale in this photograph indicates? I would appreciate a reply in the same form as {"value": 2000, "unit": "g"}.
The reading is {"value": 940, "unit": "g"}
